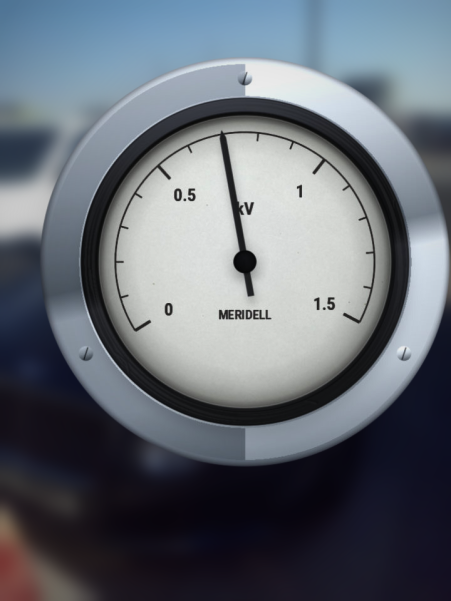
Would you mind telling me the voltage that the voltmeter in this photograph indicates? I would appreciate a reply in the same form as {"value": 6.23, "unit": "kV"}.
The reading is {"value": 0.7, "unit": "kV"}
